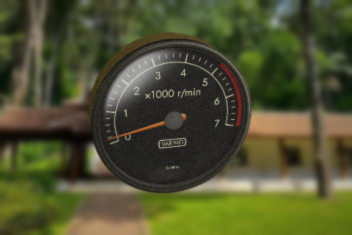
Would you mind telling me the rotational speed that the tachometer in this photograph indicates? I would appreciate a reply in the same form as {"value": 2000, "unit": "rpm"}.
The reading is {"value": 200, "unit": "rpm"}
